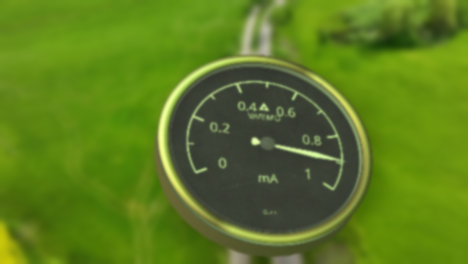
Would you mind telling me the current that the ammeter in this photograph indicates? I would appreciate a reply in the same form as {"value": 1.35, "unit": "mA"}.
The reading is {"value": 0.9, "unit": "mA"}
